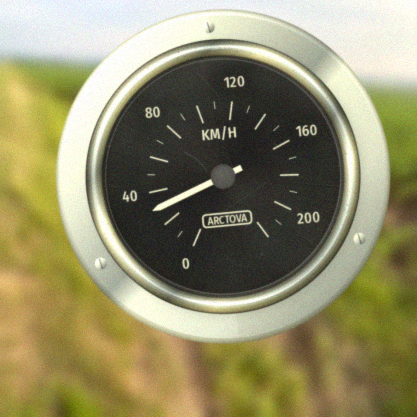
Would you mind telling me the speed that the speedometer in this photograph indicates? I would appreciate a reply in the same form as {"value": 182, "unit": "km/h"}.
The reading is {"value": 30, "unit": "km/h"}
